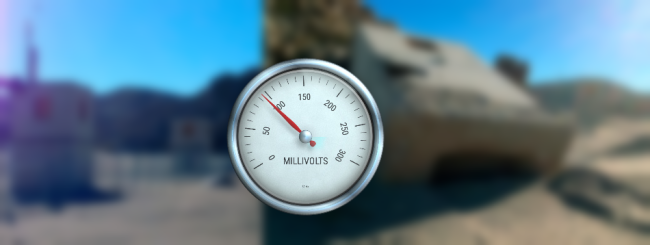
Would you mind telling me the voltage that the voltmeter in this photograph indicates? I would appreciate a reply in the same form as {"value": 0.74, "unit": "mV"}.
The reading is {"value": 95, "unit": "mV"}
